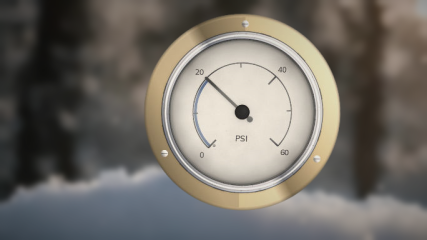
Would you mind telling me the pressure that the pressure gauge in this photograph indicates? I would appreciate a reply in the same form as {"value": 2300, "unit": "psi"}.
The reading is {"value": 20, "unit": "psi"}
